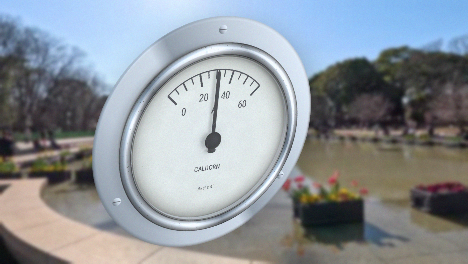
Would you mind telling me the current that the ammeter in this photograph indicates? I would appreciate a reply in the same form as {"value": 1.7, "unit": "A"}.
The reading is {"value": 30, "unit": "A"}
